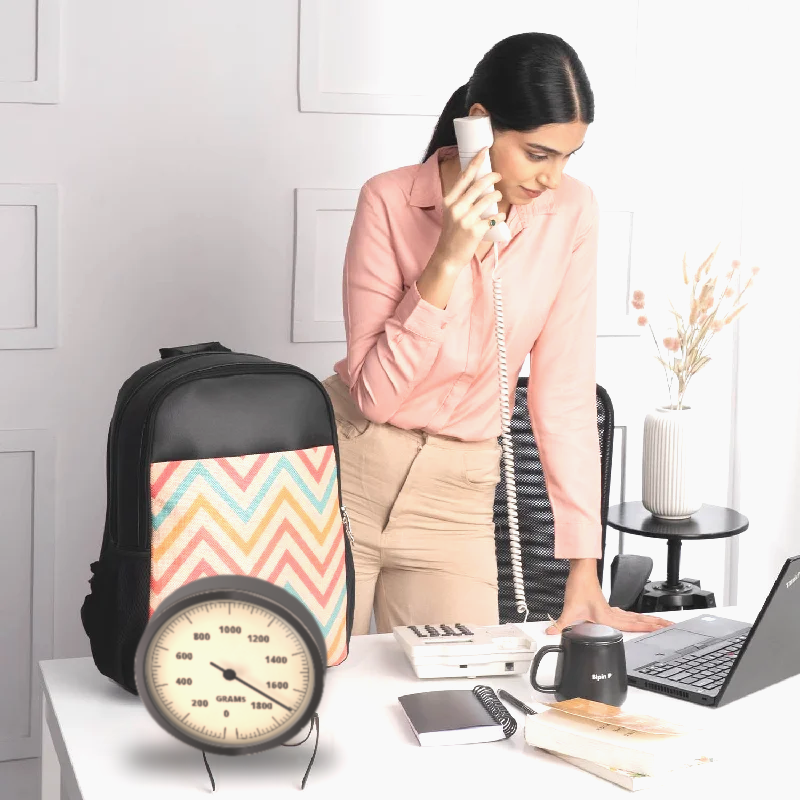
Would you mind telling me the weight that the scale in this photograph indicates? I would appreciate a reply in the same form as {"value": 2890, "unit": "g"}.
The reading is {"value": 1700, "unit": "g"}
